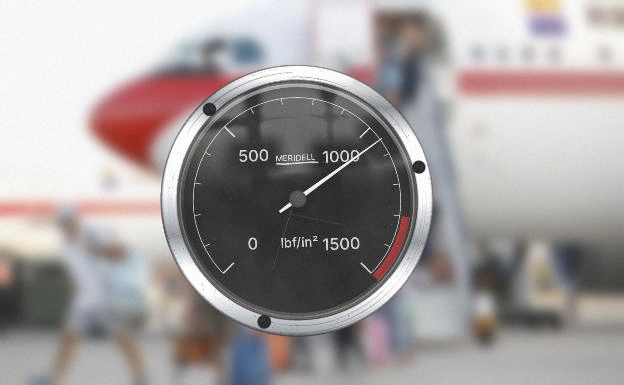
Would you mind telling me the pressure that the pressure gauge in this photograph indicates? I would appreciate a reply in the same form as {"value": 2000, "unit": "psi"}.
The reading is {"value": 1050, "unit": "psi"}
